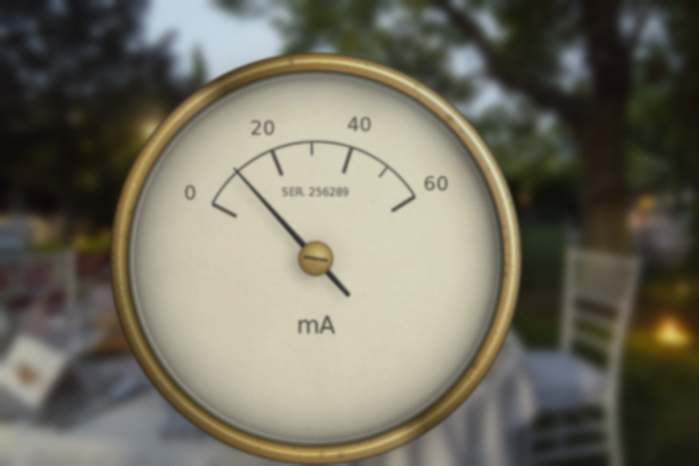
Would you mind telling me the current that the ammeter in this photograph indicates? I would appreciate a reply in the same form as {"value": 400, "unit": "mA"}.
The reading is {"value": 10, "unit": "mA"}
